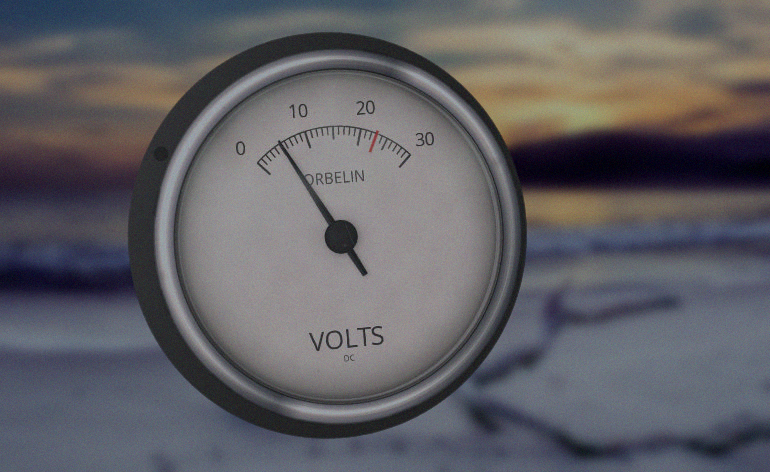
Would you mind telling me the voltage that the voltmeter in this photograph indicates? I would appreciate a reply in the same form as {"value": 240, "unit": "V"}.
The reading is {"value": 5, "unit": "V"}
